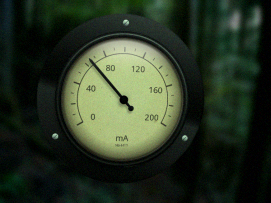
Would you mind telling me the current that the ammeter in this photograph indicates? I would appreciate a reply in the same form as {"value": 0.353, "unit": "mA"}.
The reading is {"value": 65, "unit": "mA"}
